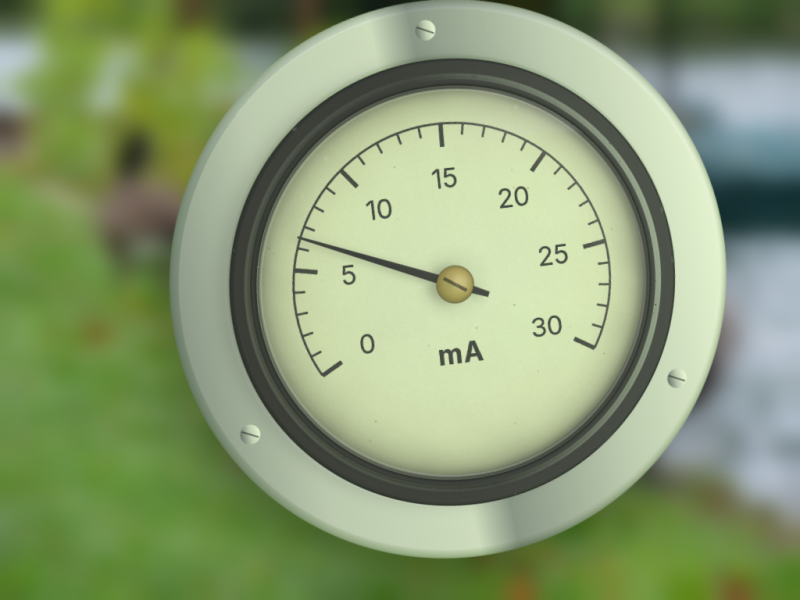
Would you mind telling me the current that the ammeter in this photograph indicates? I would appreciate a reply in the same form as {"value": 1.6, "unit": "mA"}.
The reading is {"value": 6.5, "unit": "mA"}
